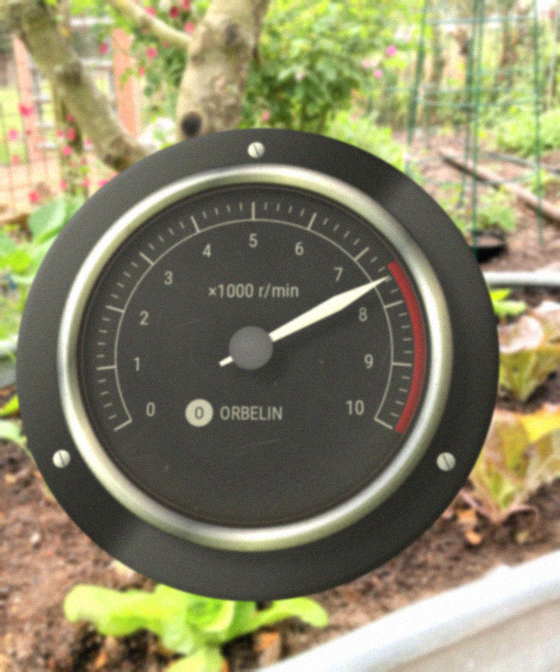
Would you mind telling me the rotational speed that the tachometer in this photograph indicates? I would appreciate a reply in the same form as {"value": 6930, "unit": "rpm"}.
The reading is {"value": 7600, "unit": "rpm"}
